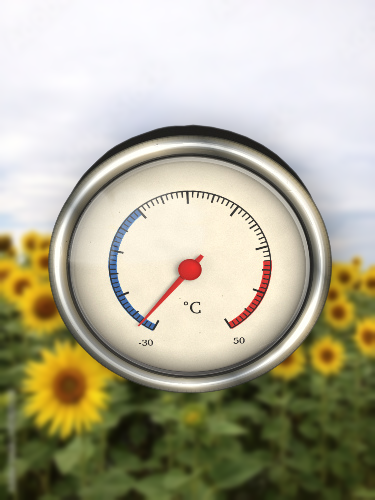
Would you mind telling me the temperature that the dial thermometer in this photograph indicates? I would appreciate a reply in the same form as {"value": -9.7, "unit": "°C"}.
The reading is {"value": -27, "unit": "°C"}
